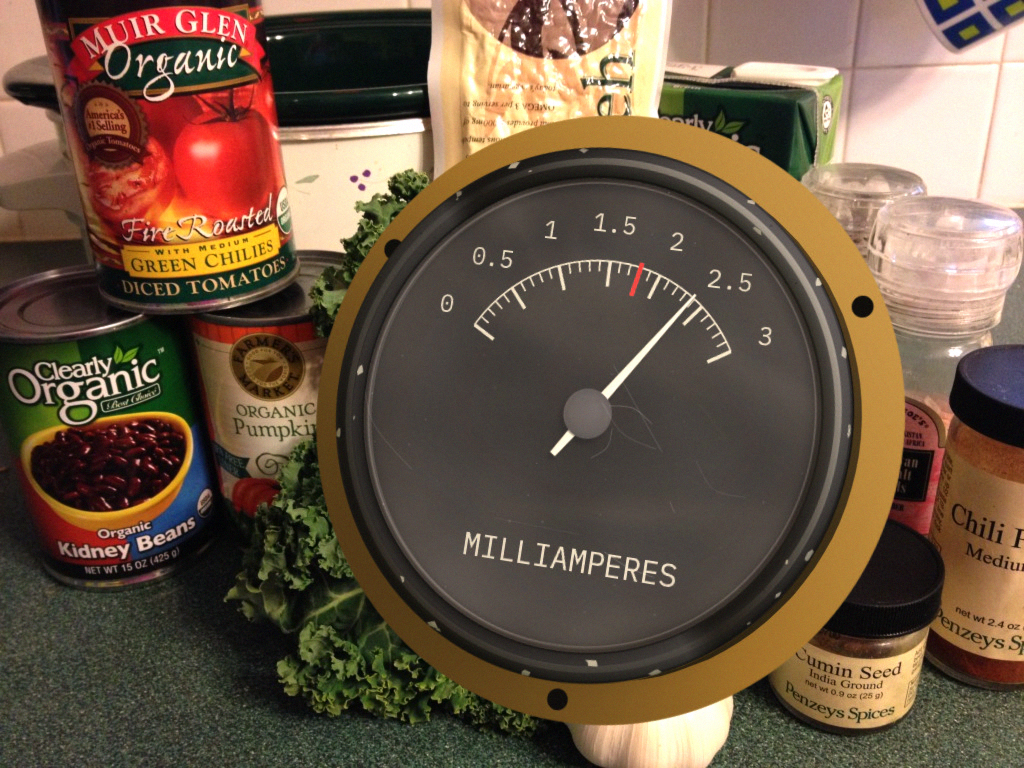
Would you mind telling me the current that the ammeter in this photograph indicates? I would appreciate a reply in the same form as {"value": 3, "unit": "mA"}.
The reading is {"value": 2.4, "unit": "mA"}
